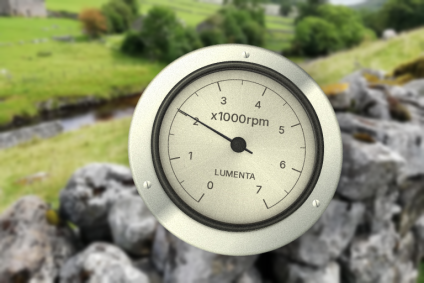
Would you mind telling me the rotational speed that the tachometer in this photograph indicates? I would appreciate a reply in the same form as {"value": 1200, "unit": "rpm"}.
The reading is {"value": 2000, "unit": "rpm"}
